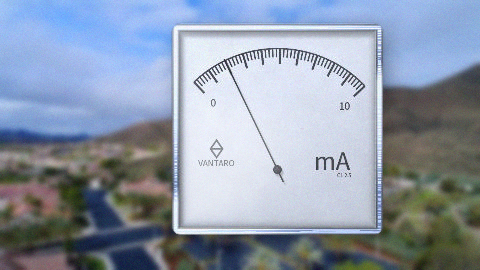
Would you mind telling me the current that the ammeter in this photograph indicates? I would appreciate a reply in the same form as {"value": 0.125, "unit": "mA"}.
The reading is {"value": 2, "unit": "mA"}
